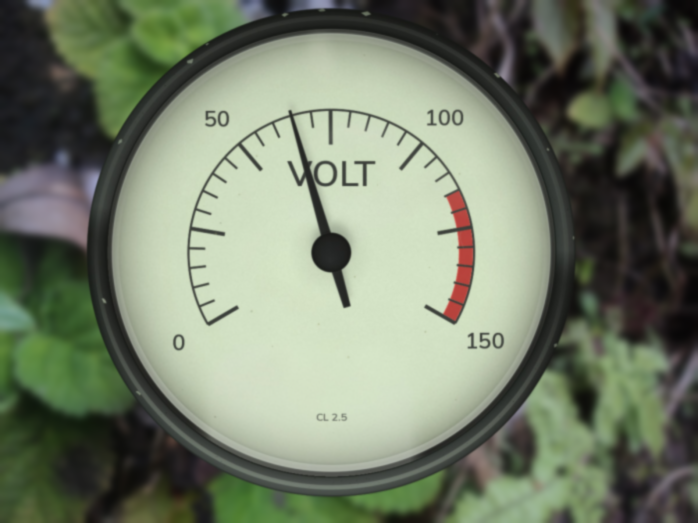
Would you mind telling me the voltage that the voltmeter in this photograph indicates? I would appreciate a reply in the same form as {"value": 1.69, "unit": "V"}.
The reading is {"value": 65, "unit": "V"}
